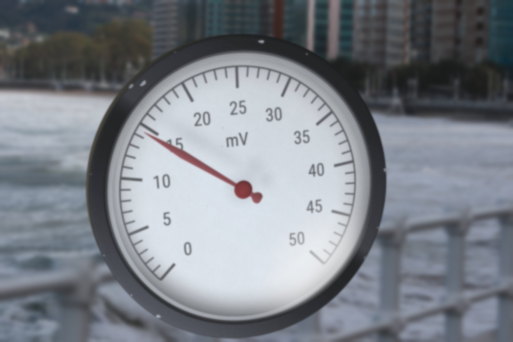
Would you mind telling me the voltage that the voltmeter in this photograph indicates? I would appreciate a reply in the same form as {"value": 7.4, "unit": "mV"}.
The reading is {"value": 14.5, "unit": "mV"}
